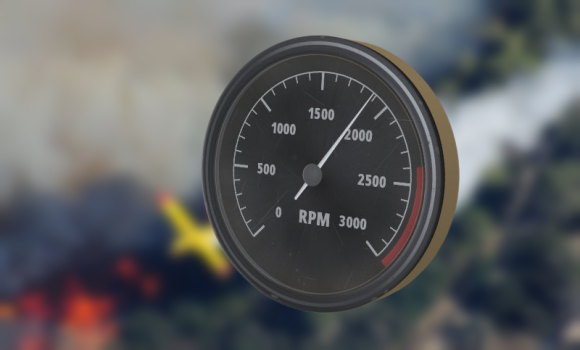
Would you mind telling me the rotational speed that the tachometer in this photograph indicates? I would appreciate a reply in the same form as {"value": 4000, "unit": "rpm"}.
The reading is {"value": 1900, "unit": "rpm"}
